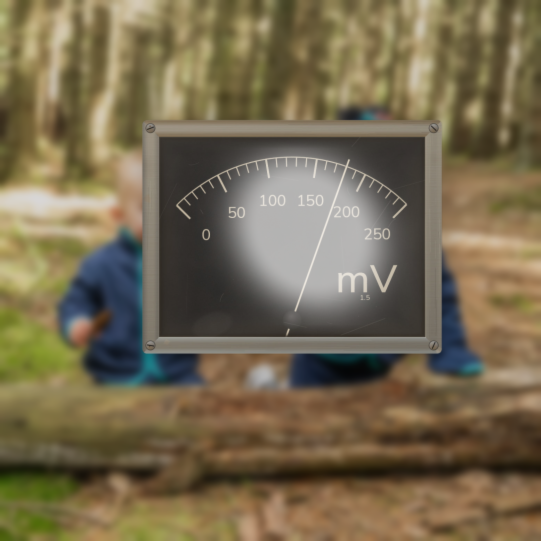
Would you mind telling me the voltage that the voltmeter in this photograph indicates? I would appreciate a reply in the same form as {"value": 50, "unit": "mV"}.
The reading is {"value": 180, "unit": "mV"}
